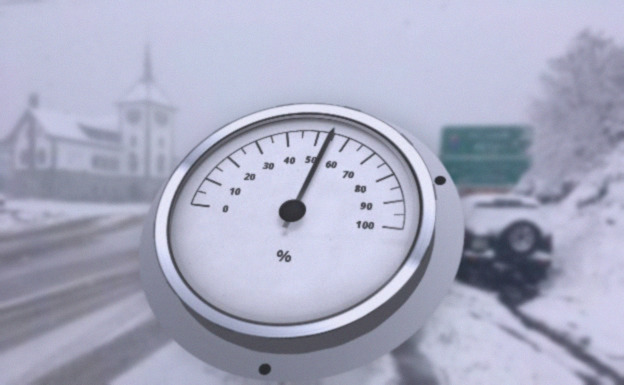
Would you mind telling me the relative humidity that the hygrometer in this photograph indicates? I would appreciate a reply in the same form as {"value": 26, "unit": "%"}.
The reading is {"value": 55, "unit": "%"}
